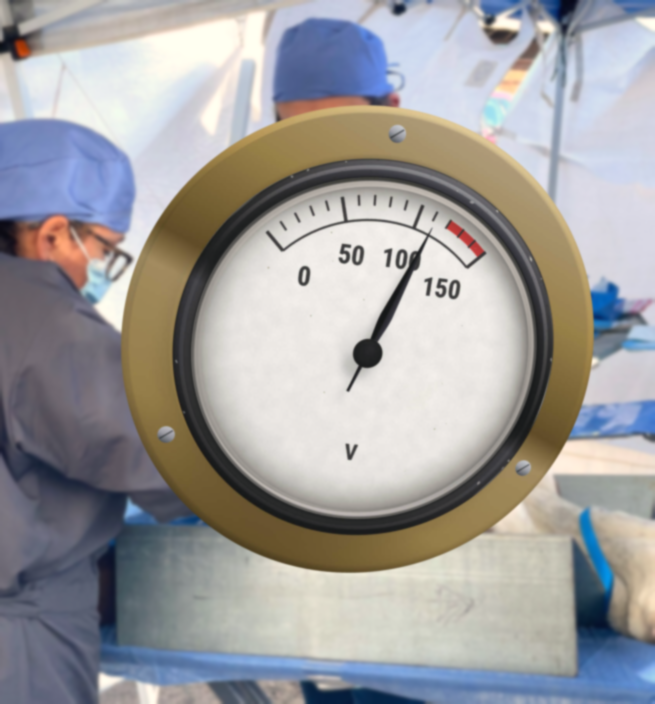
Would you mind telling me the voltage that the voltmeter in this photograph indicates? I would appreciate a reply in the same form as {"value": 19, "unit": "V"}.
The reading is {"value": 110, "unit": "V"}
